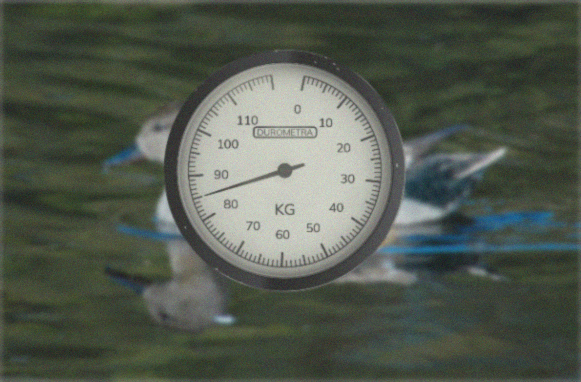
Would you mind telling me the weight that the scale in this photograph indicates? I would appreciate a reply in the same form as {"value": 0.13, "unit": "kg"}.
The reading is {"value": 85, "unit": "kg"}
